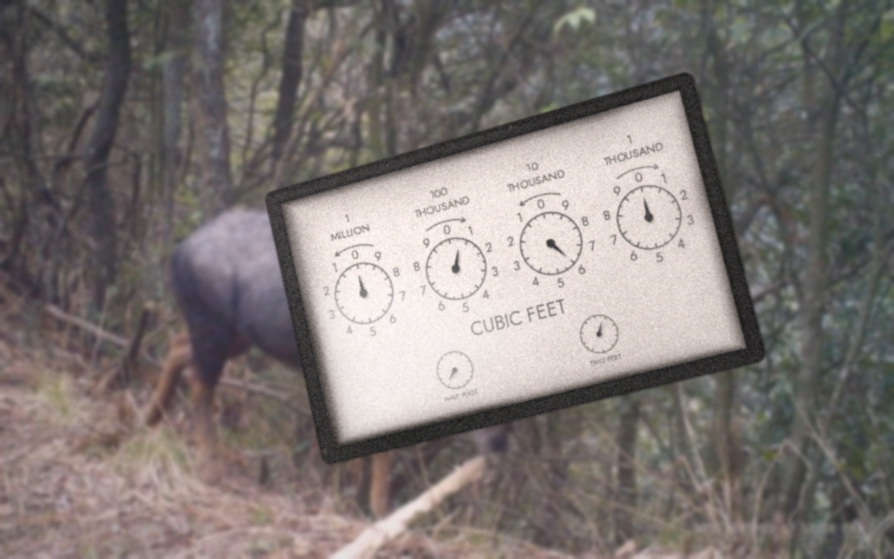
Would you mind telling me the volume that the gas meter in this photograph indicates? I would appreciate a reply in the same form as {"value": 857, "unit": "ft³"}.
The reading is {"value": 6000, "unit": "ft³"}
